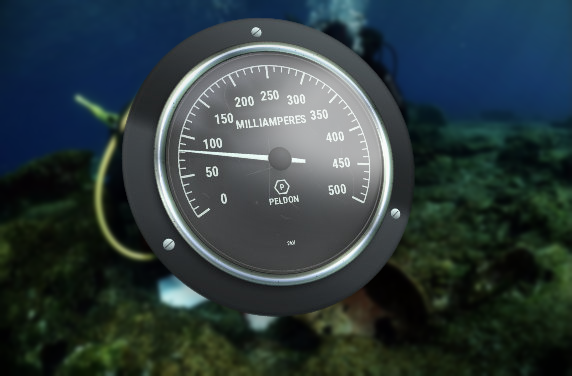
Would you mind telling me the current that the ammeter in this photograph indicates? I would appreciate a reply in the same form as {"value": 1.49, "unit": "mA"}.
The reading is {"value": 80, "unit": "mA"}
